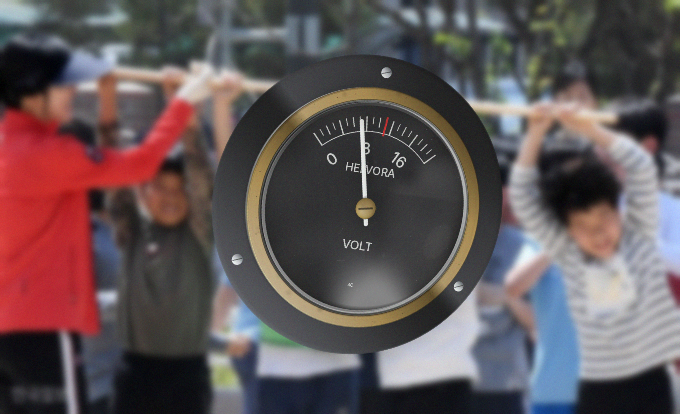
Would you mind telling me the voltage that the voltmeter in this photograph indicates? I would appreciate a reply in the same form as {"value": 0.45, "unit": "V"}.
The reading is {"value": 7, "unit": "V"}
